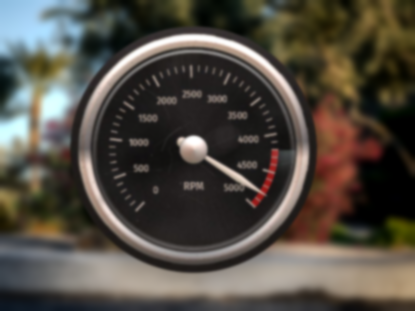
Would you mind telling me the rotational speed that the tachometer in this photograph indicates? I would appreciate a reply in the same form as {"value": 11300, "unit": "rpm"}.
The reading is {"value": 4800, "unit": "rpm"}
